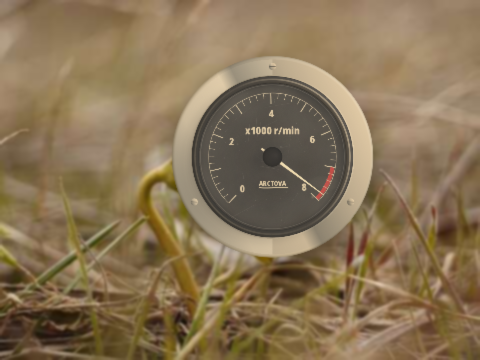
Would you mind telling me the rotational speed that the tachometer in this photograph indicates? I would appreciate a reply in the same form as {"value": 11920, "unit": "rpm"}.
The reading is {"value": 7800, "unit": "rpm"}
